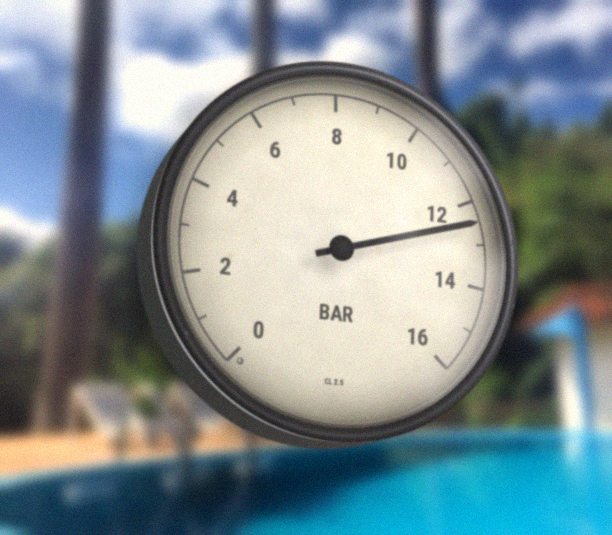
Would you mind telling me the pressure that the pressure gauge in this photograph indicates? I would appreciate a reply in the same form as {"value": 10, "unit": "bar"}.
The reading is {"value": 12.5, "unit": "bar"}
